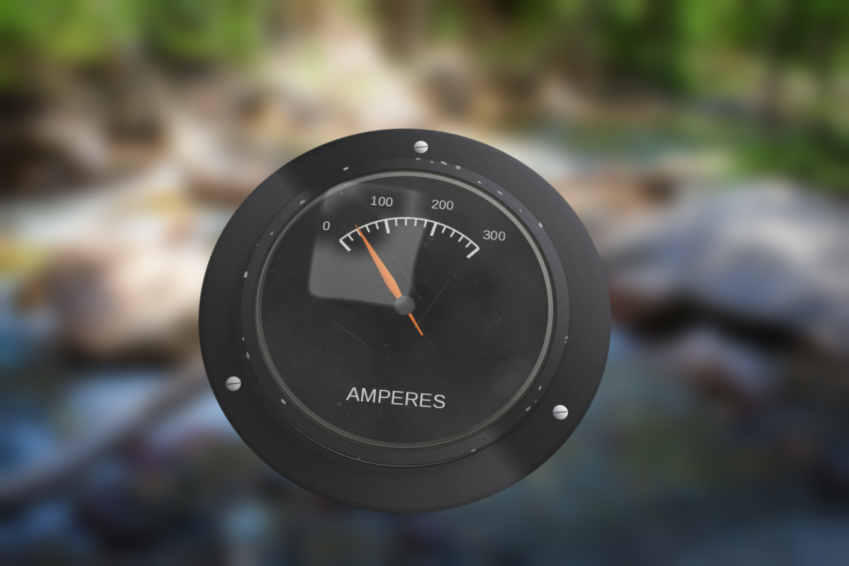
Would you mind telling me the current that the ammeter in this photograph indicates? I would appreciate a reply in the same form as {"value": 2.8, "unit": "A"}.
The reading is {"value": 40, "unit": "A"}
